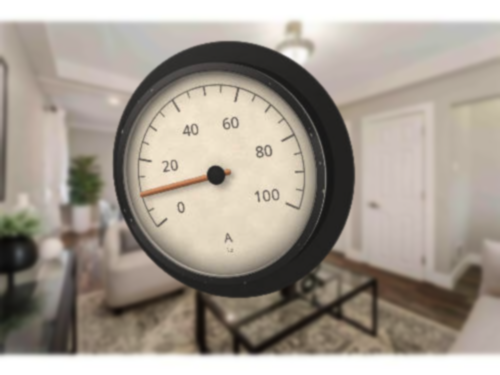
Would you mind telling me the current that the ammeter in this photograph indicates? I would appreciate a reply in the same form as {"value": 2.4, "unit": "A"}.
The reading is {"value": 10, "unit": "A"}
